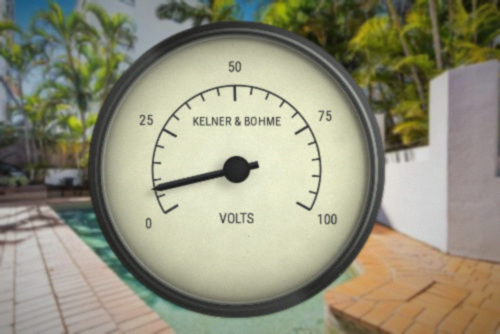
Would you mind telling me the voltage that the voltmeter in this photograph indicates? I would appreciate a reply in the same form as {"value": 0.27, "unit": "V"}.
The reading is {"value": 7.5, "unit": "V"}
